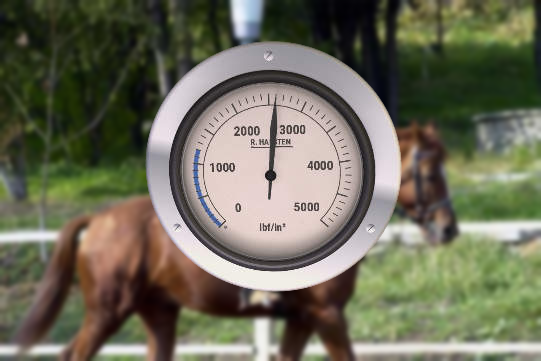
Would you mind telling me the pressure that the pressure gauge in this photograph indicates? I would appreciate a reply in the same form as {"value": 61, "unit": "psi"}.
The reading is {"value": 2600, "unit": "psi"}
